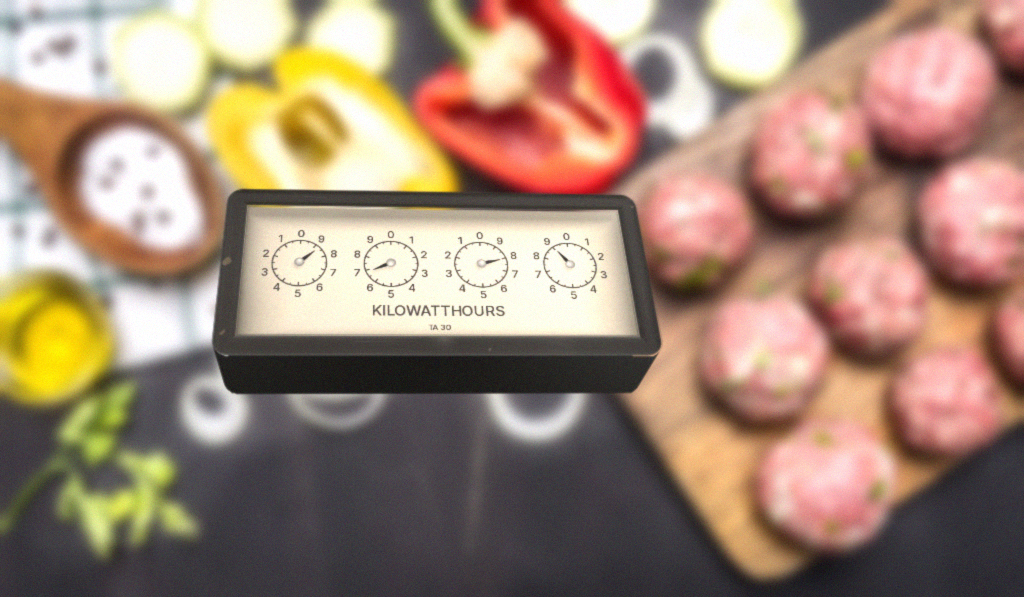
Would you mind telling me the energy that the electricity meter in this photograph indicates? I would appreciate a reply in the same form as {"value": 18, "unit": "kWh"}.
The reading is {"value": 8679, "unit": "kWh"}
